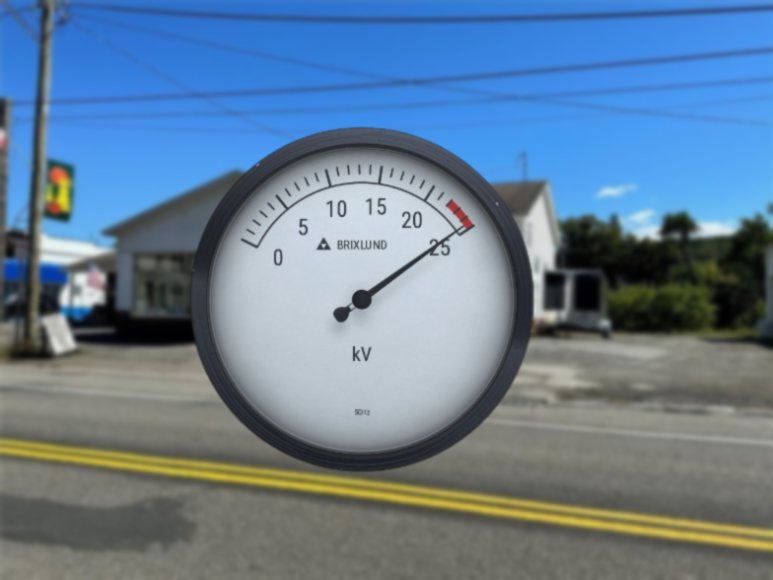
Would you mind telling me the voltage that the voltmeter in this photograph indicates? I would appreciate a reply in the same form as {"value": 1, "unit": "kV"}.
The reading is {"value": 24.5, "unit": "kV"}
